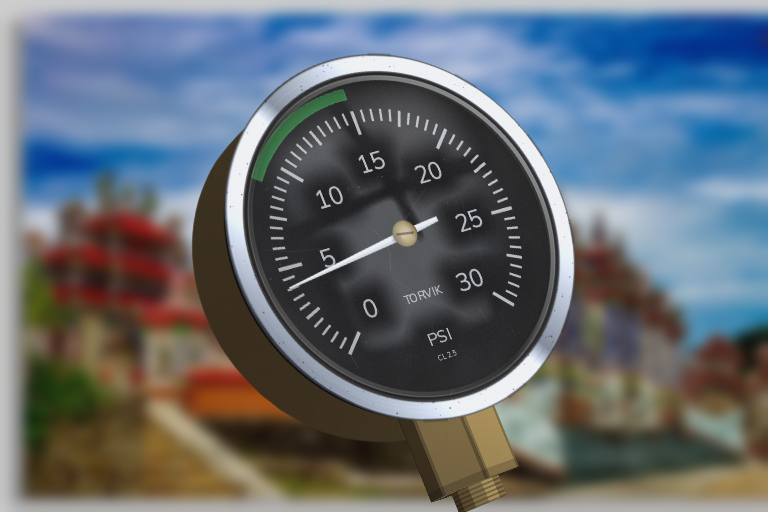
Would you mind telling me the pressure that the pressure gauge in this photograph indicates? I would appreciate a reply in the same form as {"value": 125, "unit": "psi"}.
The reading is {"value": 4, "unit": "psi"}
